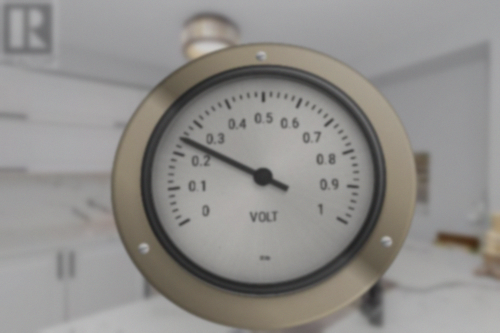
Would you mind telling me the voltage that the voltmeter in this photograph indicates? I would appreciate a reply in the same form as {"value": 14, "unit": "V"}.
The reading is {"value": 0.24, "unit": "V"}
